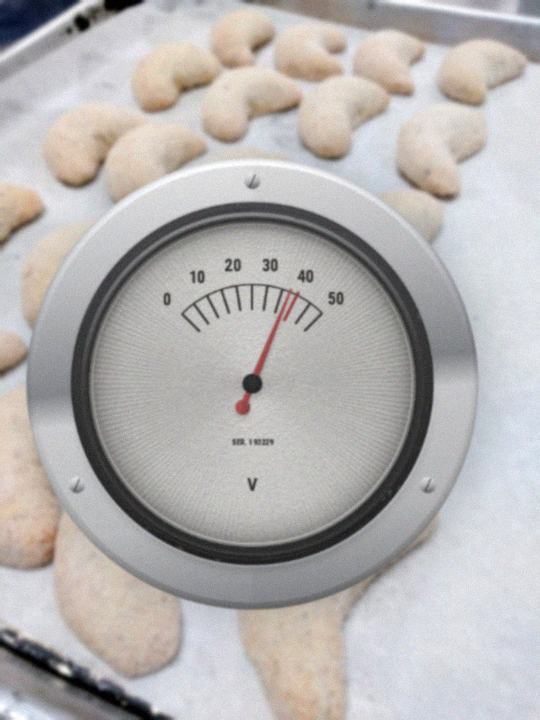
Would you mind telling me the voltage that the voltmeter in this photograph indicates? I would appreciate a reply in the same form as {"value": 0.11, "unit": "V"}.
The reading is {"value": 37.5, "unit": "V"}
